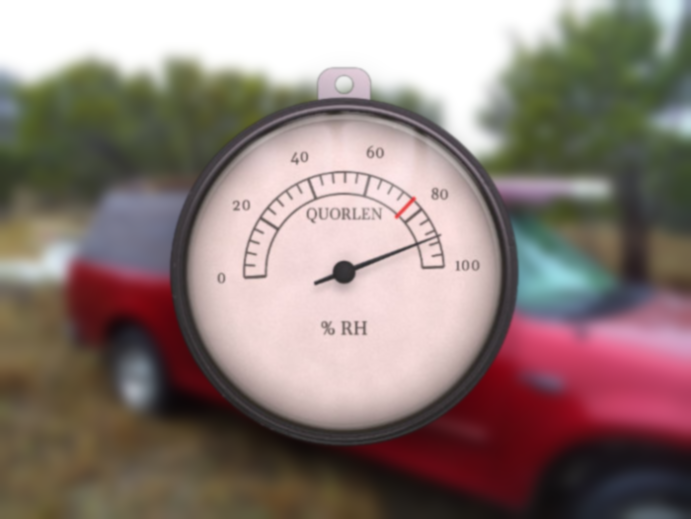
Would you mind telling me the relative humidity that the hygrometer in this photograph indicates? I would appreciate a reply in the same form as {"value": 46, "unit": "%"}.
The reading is {"value": 90, "unit": "%"}
